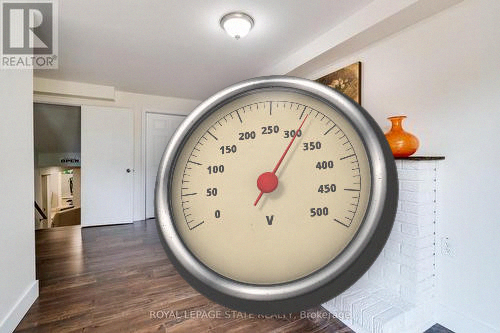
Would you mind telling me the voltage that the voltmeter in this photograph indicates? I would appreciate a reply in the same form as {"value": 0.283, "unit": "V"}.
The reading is {"value": 310, "unit": "V"}
